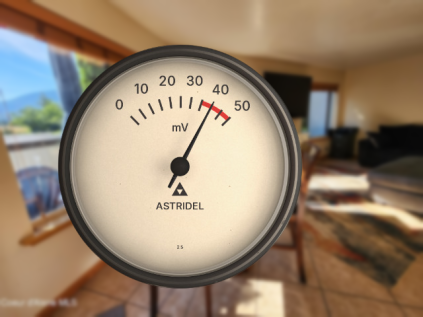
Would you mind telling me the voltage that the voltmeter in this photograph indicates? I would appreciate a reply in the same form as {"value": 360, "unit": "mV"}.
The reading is {"value": 40, "unit": "mV"}
